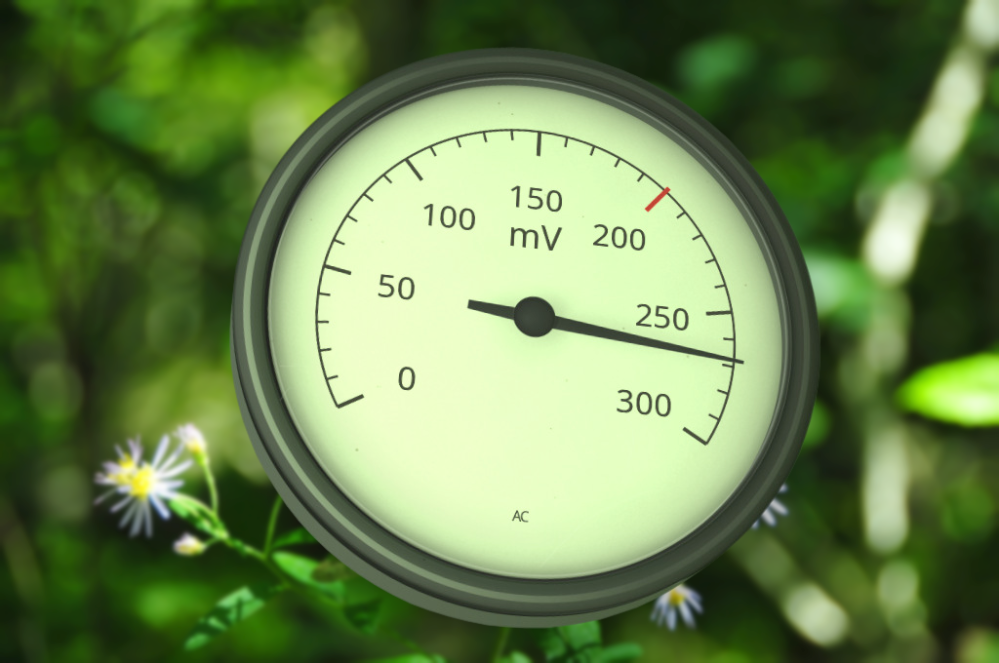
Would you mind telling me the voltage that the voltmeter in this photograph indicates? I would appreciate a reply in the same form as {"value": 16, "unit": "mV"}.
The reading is {"value": 270, "unit": "mV"}
